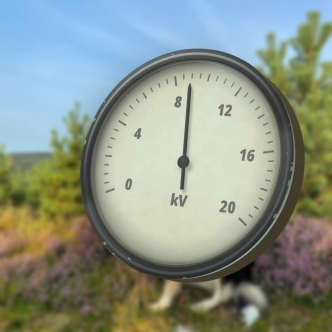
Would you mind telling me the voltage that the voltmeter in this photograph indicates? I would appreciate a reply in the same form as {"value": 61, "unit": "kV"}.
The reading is {"value": 9, "unit": "kV"}
